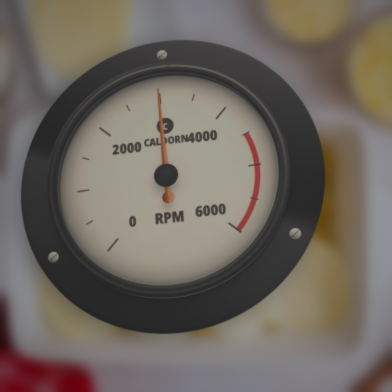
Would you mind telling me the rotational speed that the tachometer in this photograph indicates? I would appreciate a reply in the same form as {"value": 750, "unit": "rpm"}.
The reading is {"value": 3000, "unit": "rpm"}
